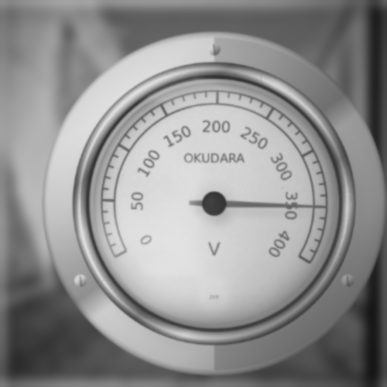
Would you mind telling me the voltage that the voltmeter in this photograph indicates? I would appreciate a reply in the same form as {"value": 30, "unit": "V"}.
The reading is {"value": 350, "unit": "V"}
